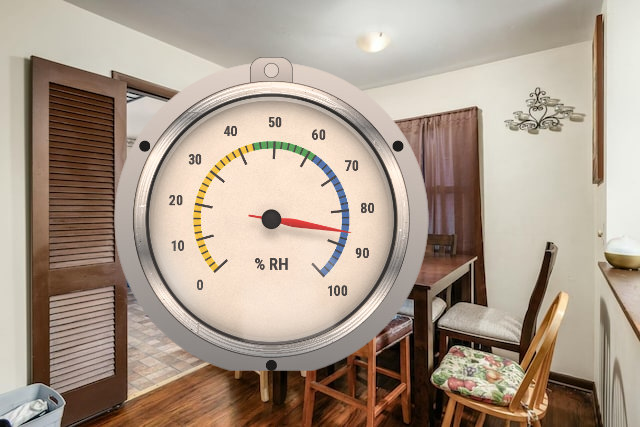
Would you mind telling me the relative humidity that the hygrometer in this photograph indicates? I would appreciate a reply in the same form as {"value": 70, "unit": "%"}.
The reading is {"value": 86, "unit": "%"}
